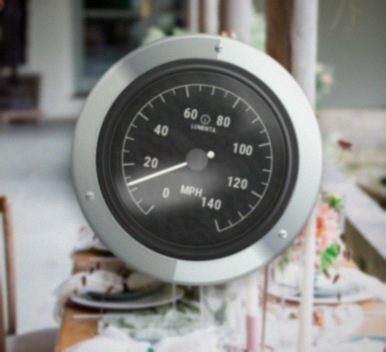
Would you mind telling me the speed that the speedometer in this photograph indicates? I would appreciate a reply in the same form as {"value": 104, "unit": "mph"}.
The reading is {"value": 12.5, "unit": "mph"}
